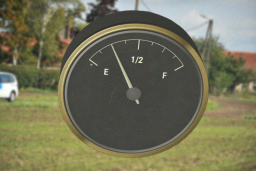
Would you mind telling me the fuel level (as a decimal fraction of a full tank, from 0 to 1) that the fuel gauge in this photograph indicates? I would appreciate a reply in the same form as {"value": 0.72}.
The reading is {"value": 0.25}
